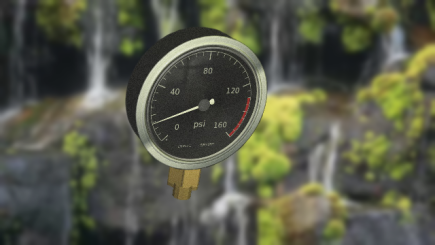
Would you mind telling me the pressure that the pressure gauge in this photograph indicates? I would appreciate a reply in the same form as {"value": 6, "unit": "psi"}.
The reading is {"value": 15, "unit": "psi"}
